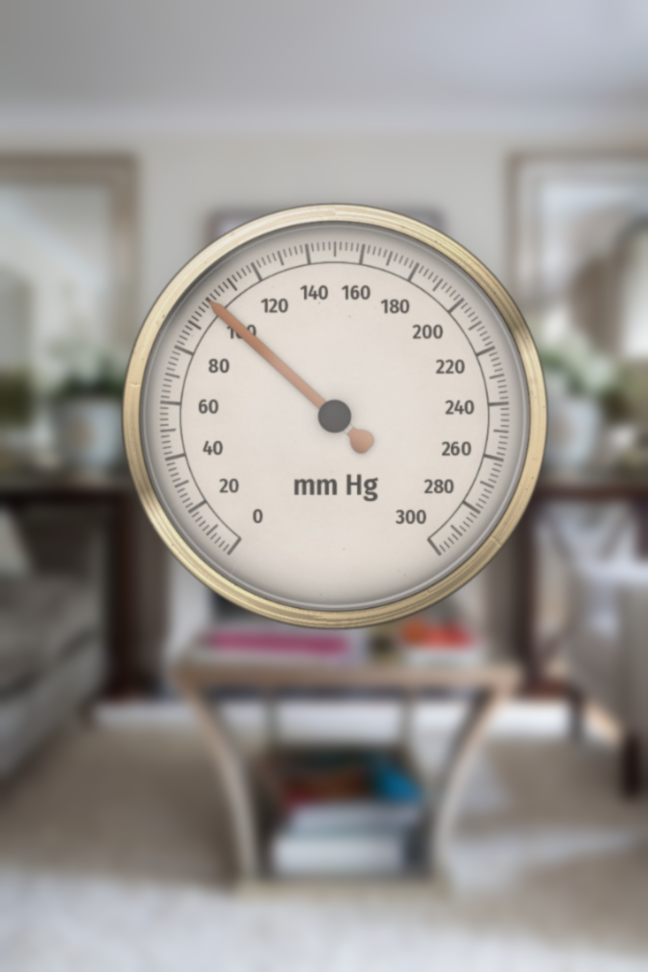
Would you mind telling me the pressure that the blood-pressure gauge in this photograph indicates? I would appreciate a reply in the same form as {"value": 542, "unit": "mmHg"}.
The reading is {"value": 100, "unit": "mmHg"}
